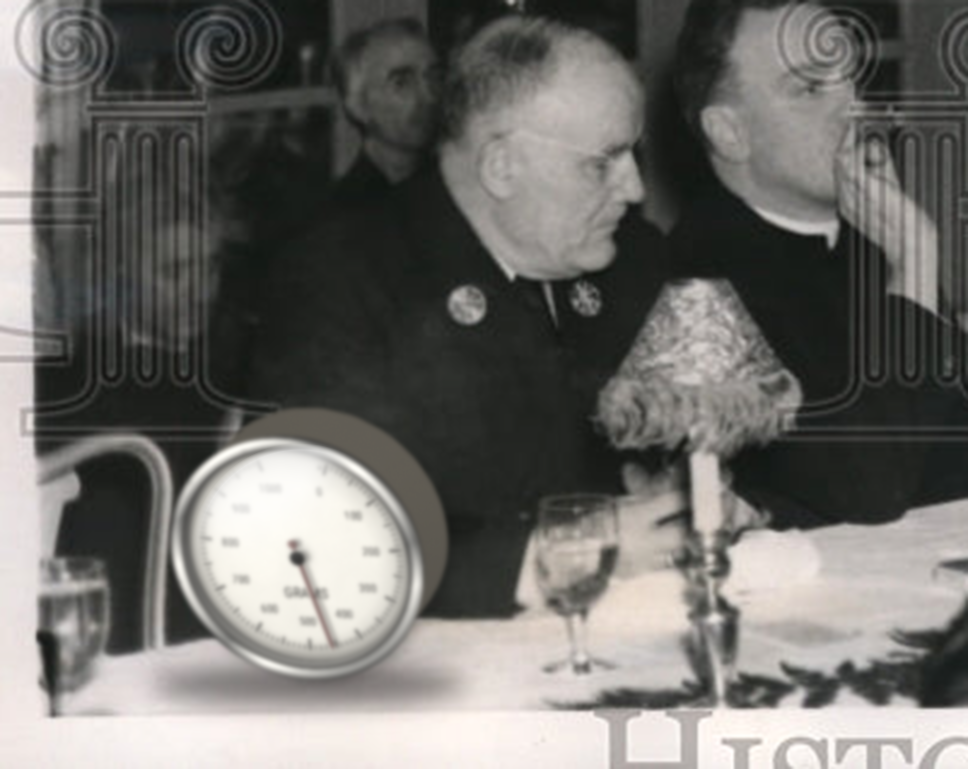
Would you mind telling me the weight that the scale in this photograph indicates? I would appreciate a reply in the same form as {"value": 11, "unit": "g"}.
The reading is {"value": 450, "unit": "g"}
